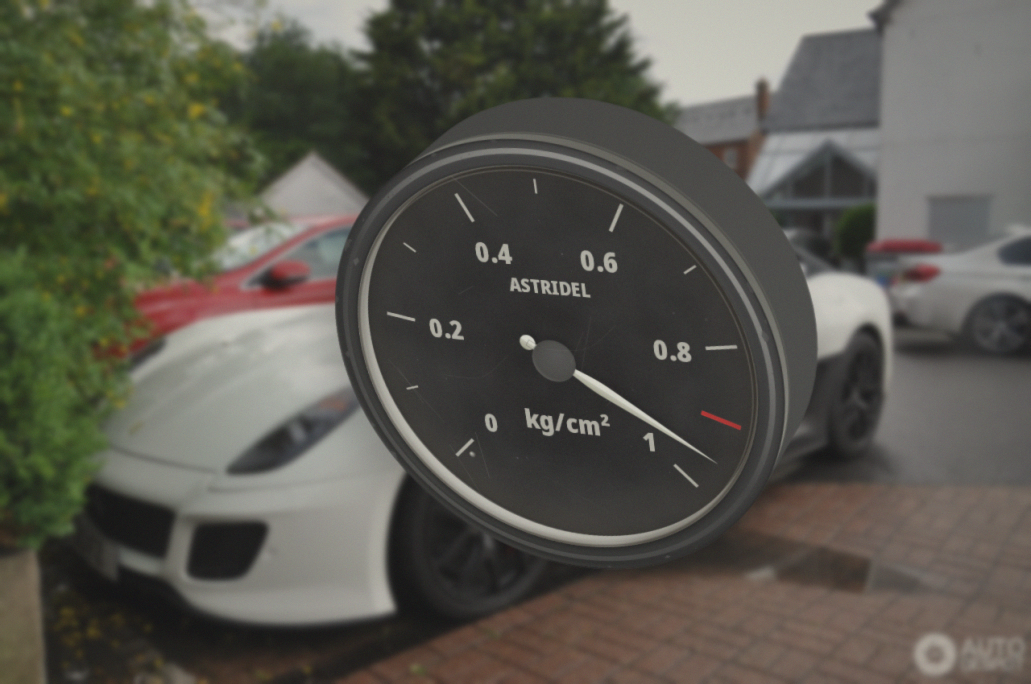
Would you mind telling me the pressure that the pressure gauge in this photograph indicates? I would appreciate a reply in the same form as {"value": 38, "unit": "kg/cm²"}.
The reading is {"value": 0.95, "unit": "kg/cm²"}
